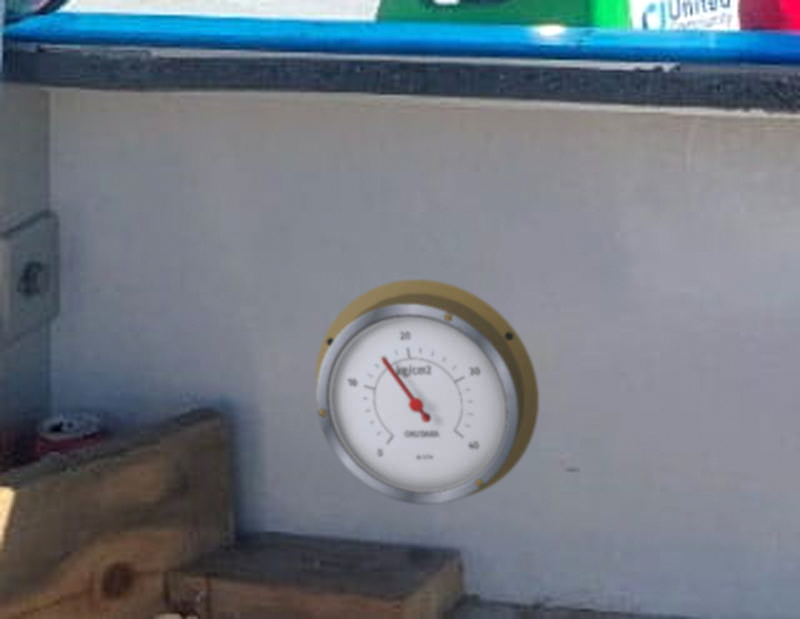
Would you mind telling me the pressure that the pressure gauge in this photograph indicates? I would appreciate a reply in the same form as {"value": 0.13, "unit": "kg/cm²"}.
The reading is {"value": 16, "unit": "kg/cm²"}
